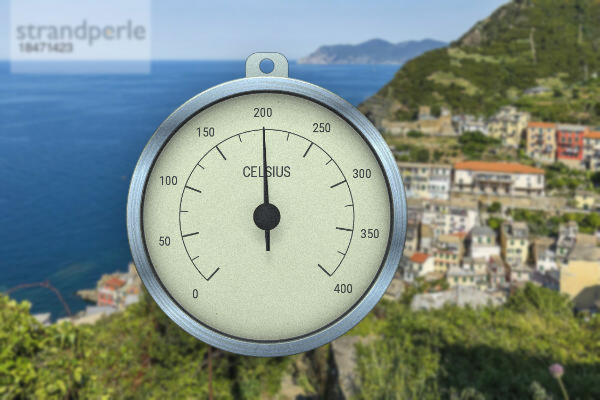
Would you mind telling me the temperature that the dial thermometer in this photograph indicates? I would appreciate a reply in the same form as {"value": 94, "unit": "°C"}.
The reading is {"value": 200, "unit": "°C"}
